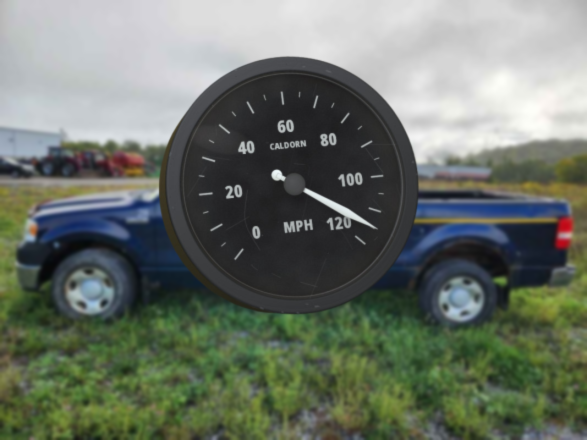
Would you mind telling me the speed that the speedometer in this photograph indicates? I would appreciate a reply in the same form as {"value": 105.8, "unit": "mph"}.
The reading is {"value": 115, "unit": "mph"}
